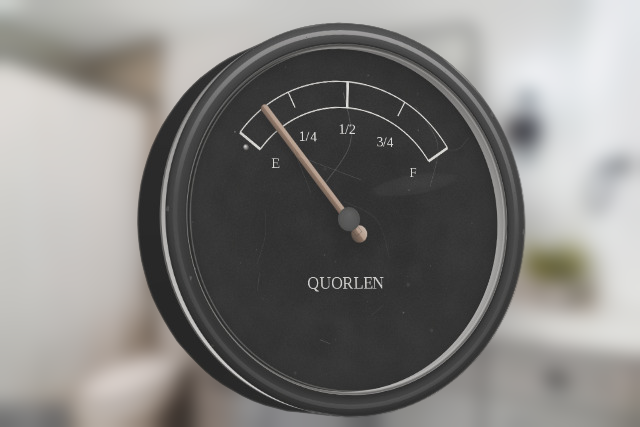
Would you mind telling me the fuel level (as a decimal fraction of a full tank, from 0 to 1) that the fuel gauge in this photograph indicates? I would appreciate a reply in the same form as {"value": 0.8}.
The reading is {"value": 0.125}
